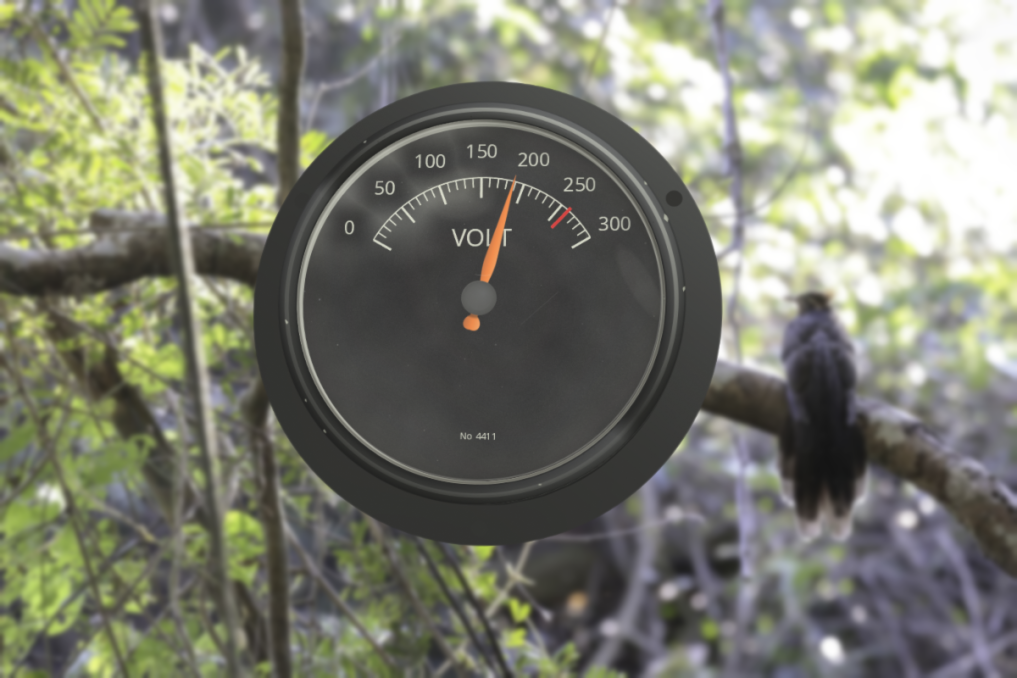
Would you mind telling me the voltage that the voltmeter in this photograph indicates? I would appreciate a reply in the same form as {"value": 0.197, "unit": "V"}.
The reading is {"value": 190, "unit": "V"}
